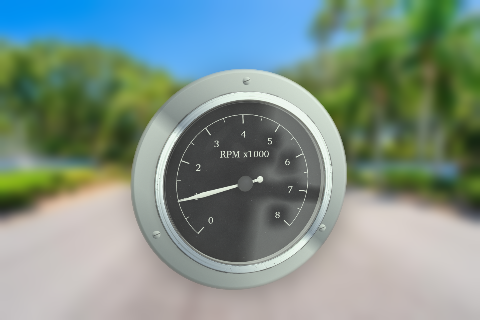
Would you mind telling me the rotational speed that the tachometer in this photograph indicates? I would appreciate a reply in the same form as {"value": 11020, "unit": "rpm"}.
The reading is {"value": 1000, "unit": "rpm"}
